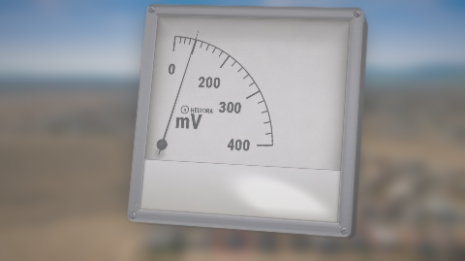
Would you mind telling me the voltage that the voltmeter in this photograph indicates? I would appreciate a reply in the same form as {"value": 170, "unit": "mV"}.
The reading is {"value": 100, "unit": "mV"}
